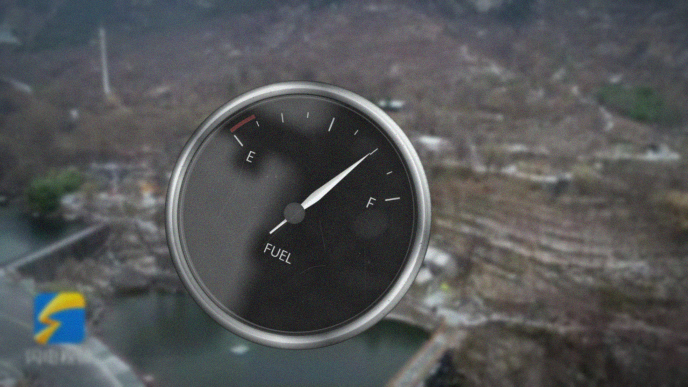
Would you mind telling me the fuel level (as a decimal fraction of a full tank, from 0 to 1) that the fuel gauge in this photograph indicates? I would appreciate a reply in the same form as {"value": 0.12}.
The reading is {"value": 0.75}
